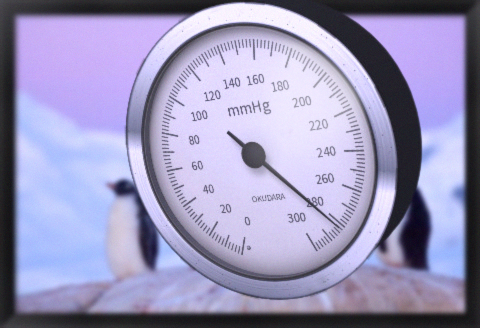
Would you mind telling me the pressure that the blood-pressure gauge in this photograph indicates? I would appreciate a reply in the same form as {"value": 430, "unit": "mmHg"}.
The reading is {"value": 280, "unit": "mmHg"}
